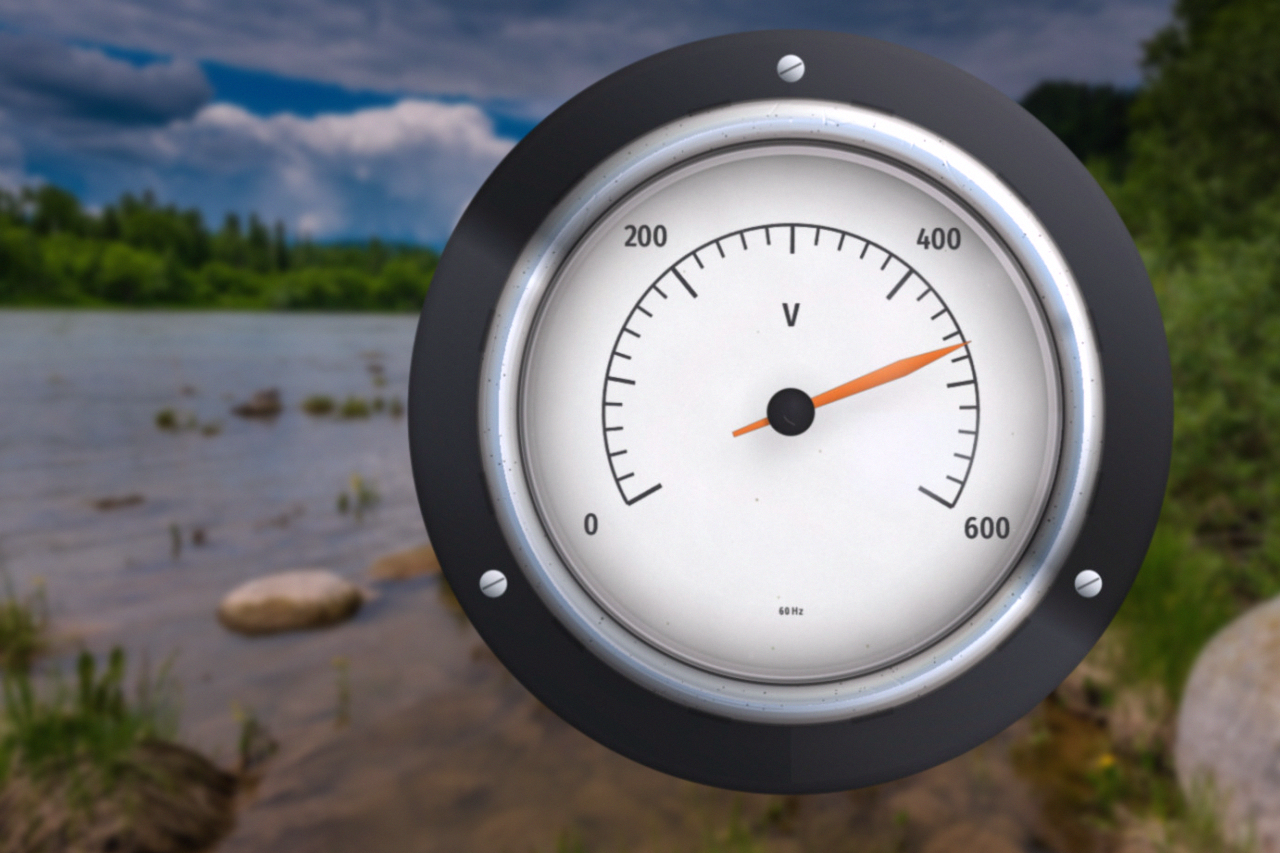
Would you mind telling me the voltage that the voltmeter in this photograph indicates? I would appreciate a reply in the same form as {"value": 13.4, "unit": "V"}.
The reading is {"value": 470, "unit": "V"}
